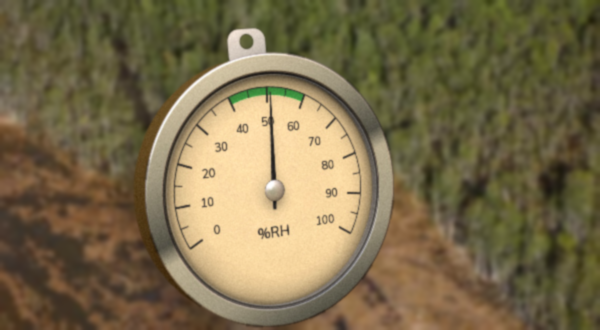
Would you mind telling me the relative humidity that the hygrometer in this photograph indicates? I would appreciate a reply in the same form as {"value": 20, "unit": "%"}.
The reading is {"value": 50, "unit": "%"}
